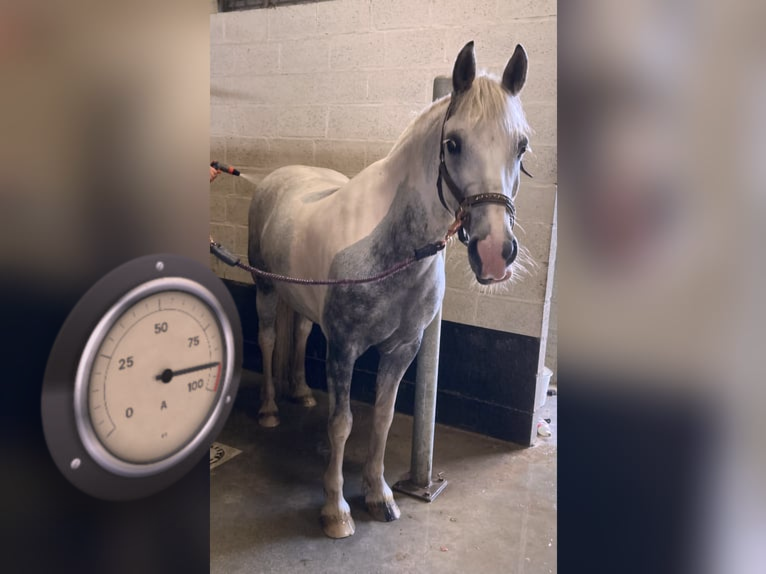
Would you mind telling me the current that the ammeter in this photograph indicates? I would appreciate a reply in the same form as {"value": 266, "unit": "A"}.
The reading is {"value": 90, "unit": "A"}
